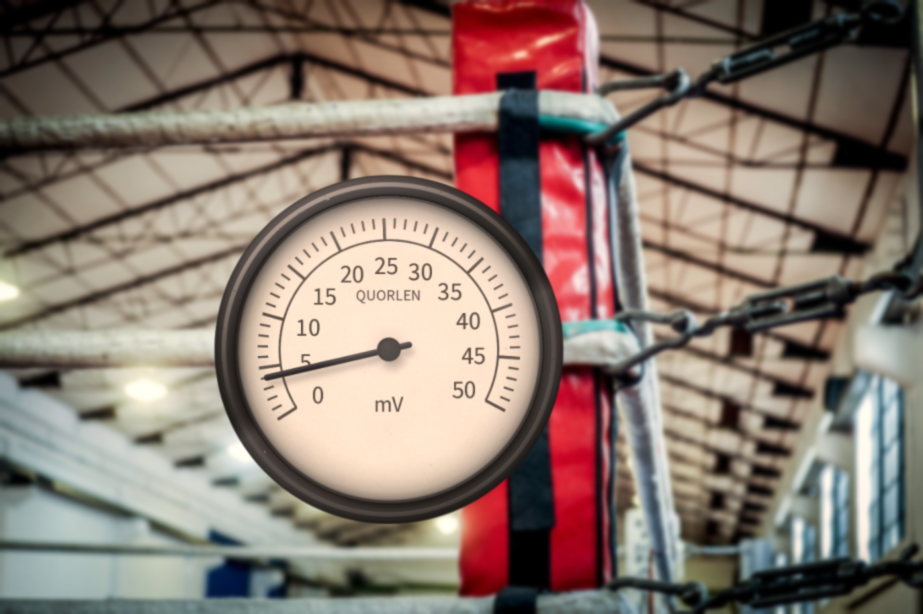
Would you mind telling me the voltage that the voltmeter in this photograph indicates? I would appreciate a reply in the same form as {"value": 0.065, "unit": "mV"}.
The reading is {"value": 4, "unit": "mV"}
